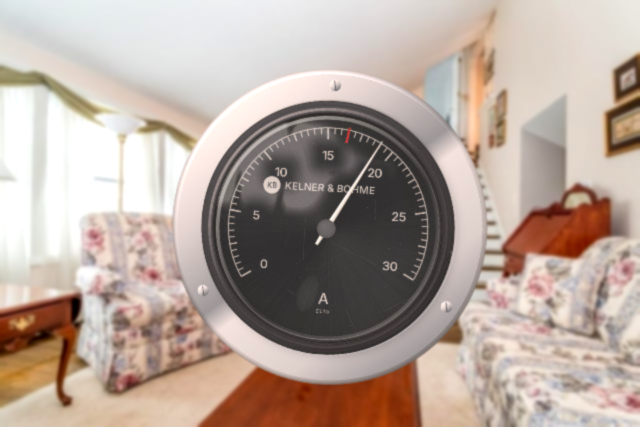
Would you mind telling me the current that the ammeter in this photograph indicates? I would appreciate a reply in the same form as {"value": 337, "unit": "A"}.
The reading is {"value": 19, "unit": "A"}
